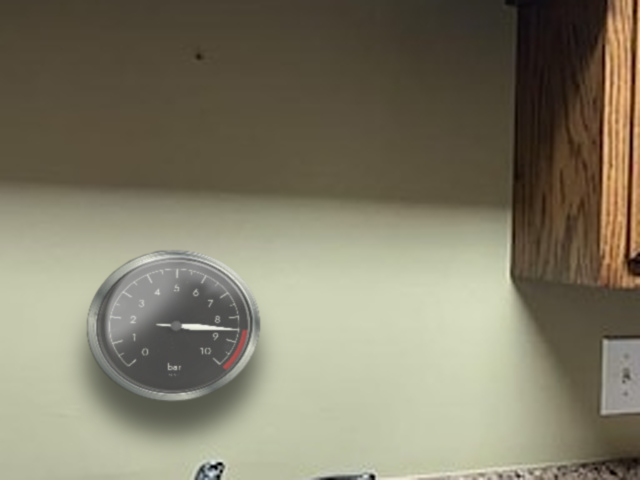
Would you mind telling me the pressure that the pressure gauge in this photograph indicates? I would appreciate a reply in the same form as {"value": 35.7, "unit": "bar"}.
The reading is {"value": 8.5, "unit": "bar"}
